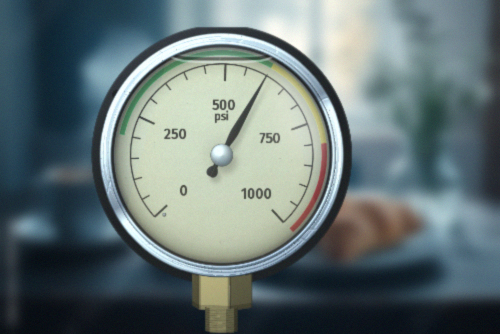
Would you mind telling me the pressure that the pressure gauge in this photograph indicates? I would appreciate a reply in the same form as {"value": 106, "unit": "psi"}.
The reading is {"value": 600, "unit": "psi"}
